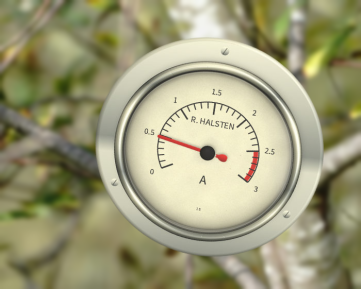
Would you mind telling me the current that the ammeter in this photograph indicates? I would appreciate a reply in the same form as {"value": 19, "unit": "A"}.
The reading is {"value": 0.5, "unit": "A"}
